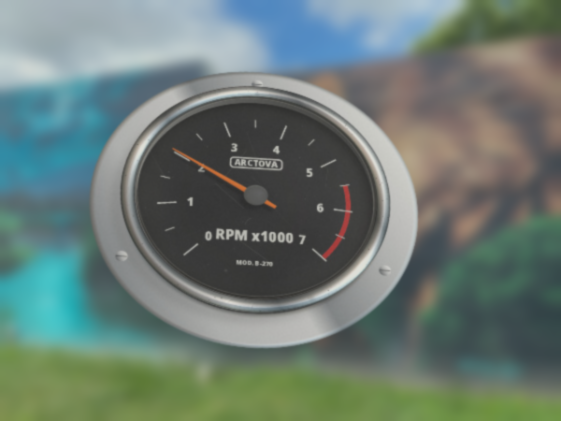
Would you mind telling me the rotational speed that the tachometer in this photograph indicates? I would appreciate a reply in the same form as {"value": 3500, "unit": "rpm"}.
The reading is {"value": 2000, "unit": "rpm"}
